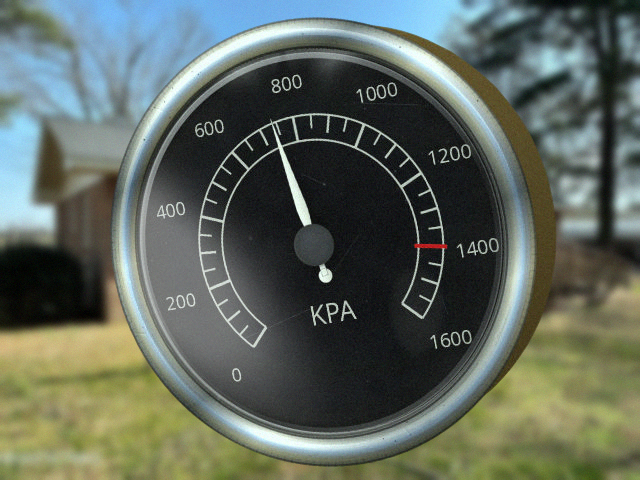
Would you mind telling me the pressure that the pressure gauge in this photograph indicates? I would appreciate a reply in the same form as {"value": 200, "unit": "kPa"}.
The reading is {"value": 750, "unit": "kPa"}
